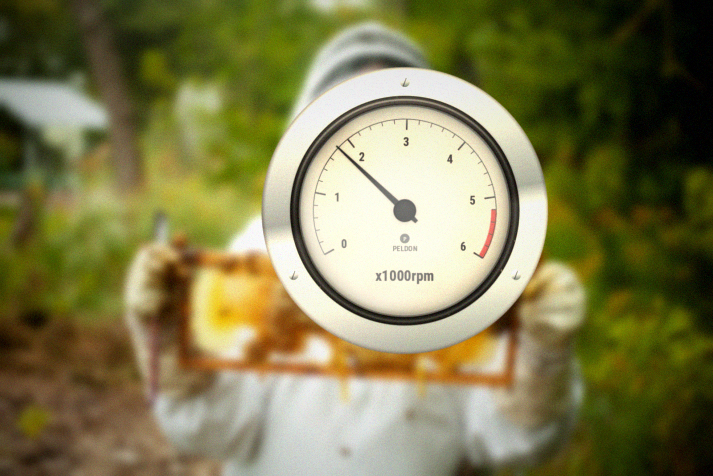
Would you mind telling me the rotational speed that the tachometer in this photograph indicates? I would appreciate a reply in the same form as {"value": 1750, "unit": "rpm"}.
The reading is {"value": 1800, "unit": "rpm"}
